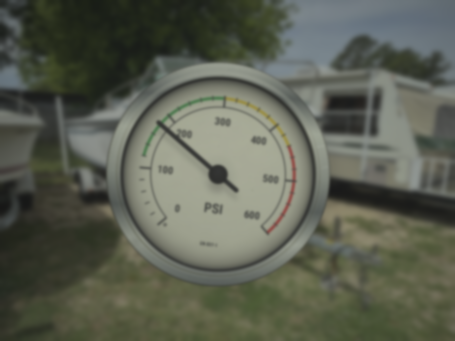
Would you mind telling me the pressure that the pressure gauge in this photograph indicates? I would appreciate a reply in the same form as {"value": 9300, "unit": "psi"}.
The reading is {"value": 180, "unit": "psi"}
